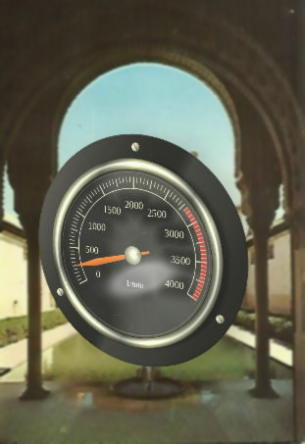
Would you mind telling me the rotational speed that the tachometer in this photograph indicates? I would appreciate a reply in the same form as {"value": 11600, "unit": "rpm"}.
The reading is {"value": 250, "unit": "rpm"}
